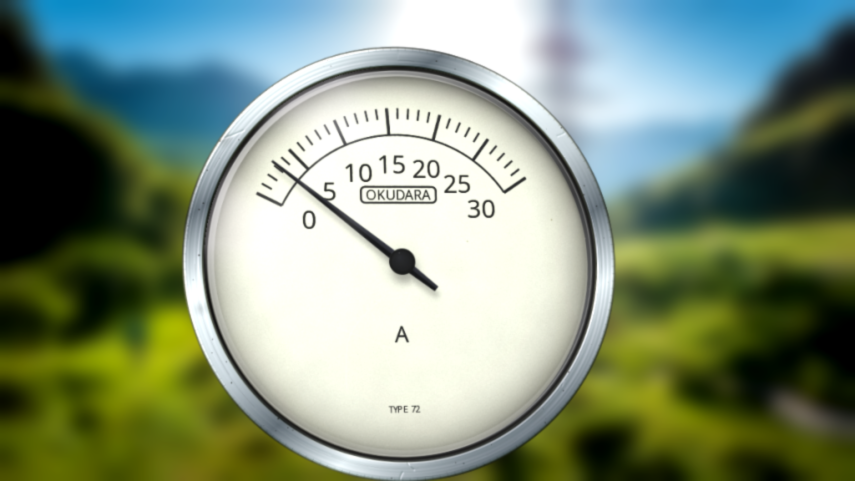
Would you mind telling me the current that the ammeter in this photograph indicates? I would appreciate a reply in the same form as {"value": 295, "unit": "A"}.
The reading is {"value": 3, "unit": "A"}
